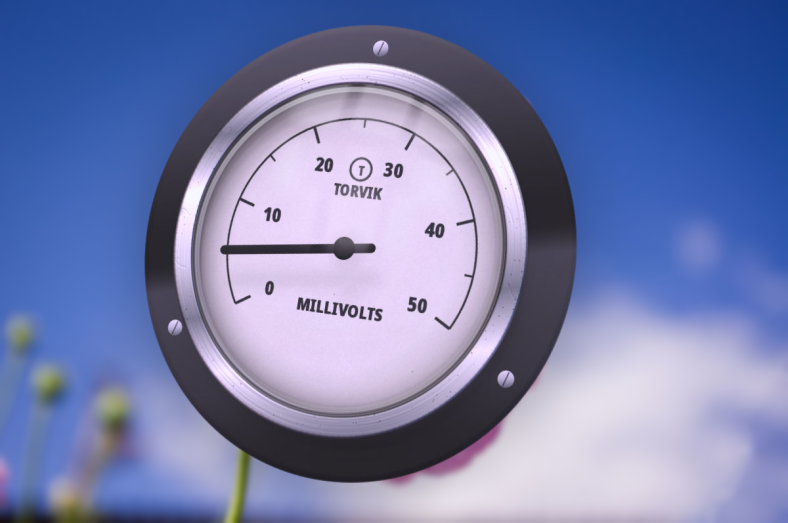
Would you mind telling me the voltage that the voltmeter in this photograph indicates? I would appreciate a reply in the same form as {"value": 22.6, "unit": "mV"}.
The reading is {"value": 5, "unit": "mV"}
